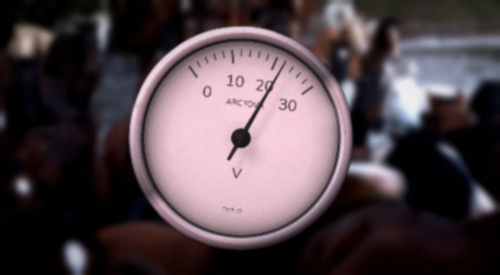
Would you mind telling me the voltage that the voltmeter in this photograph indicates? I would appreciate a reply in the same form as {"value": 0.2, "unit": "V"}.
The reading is {"value": 22, "unit": "V"}
